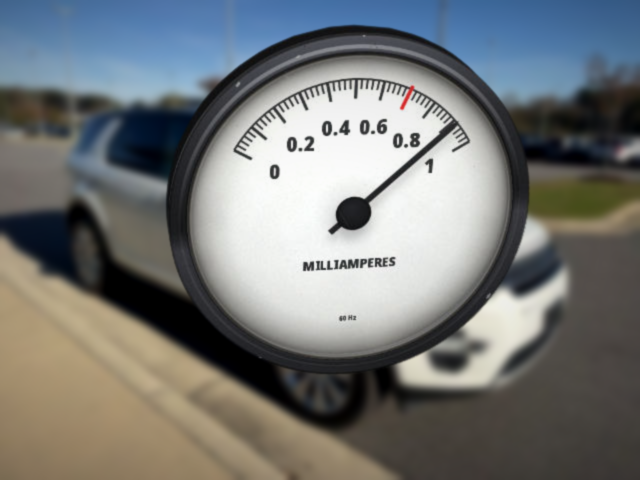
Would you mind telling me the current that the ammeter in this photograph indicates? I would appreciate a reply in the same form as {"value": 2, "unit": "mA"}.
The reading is {"value": 0.9, "unit": "mA"}
